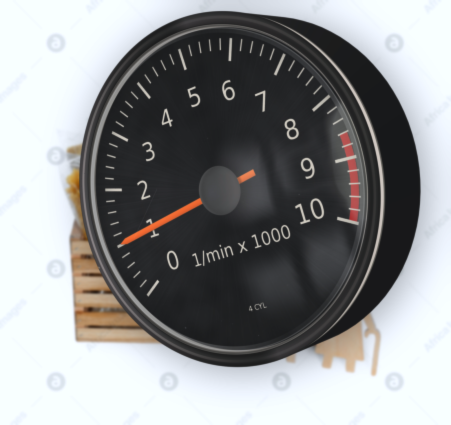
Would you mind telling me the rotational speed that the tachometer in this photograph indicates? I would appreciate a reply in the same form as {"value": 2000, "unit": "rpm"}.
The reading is {"value": 1000, "unit": "rpm"}
